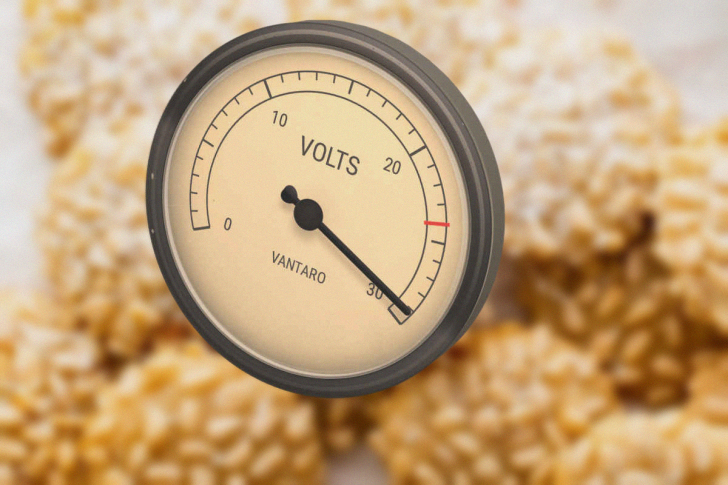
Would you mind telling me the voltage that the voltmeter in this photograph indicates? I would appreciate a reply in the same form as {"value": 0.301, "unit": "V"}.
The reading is {"value": 29, "unit": "V"}
